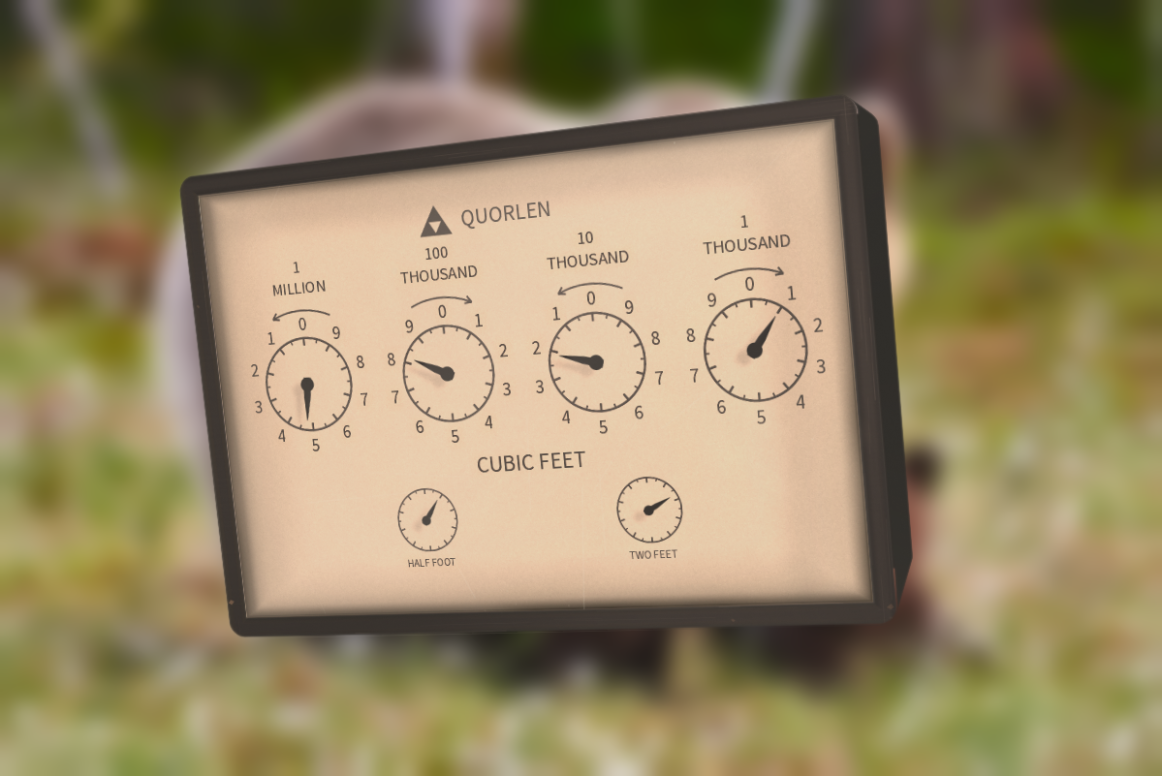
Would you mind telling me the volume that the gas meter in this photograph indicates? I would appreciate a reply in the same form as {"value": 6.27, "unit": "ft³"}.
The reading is {"value": 482100, "unit": "ft³"}
